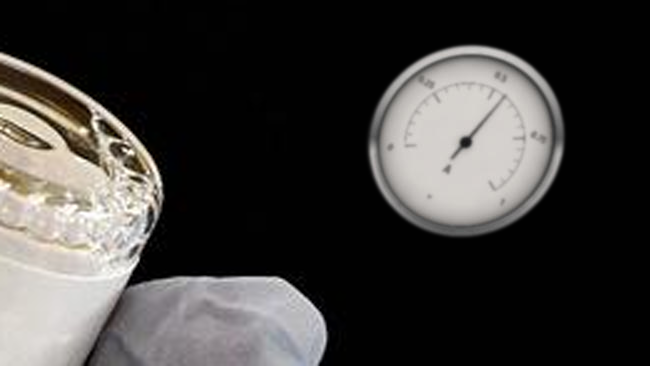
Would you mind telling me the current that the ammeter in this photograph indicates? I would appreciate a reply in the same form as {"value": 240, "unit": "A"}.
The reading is {"value": 0.55, "unit": "A"}
